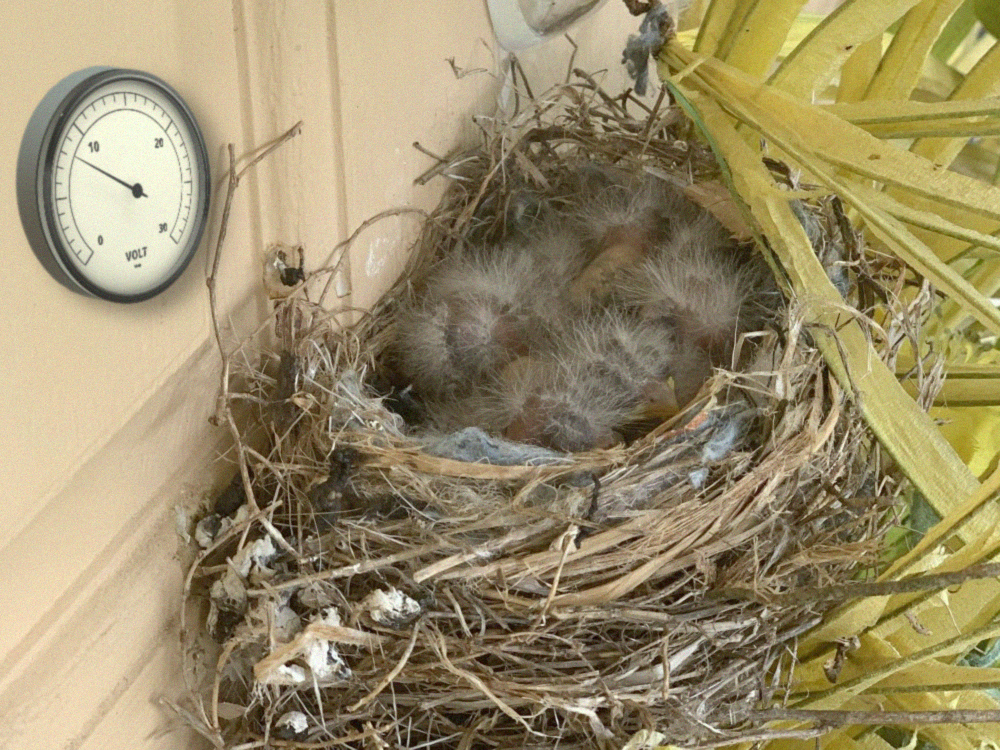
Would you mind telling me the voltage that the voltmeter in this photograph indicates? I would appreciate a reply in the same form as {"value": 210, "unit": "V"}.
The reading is {"value": 8, "unit": "V"}
